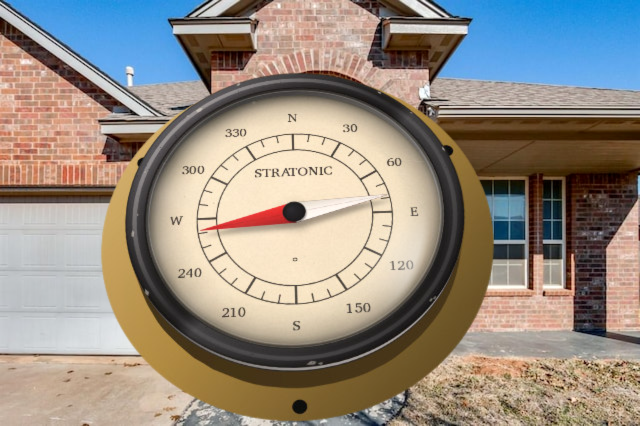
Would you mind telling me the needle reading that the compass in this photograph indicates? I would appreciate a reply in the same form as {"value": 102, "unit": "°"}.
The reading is {"value": 260, "unit": "°"}
